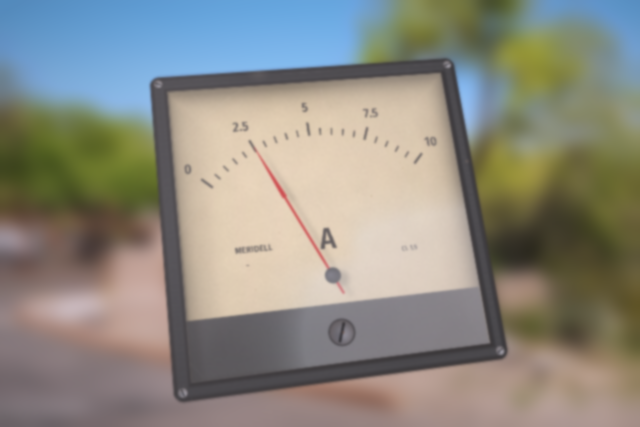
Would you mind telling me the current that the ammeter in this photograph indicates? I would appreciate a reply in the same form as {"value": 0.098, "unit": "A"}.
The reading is {"value": 2.5, "unit": "A"}
